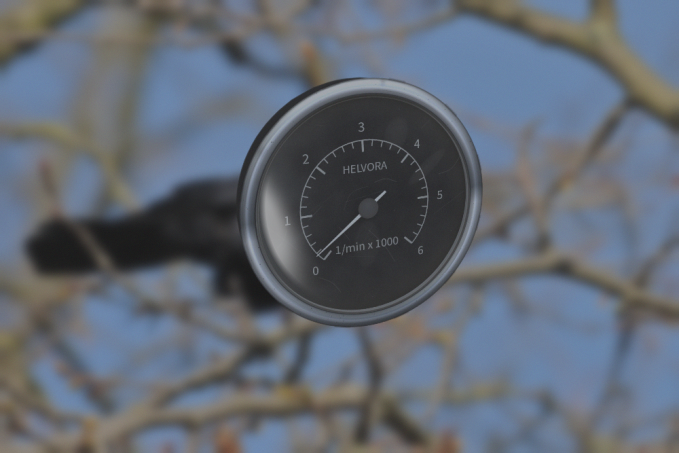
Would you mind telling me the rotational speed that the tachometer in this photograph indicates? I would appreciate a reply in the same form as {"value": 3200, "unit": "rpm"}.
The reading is {"value": 200, "unit": "rpm"}
